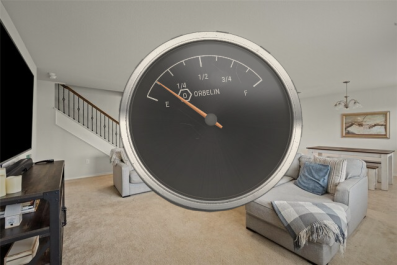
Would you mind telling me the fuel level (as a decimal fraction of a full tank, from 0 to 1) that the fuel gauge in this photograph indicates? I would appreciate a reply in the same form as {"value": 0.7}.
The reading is {"value": 0.125}
